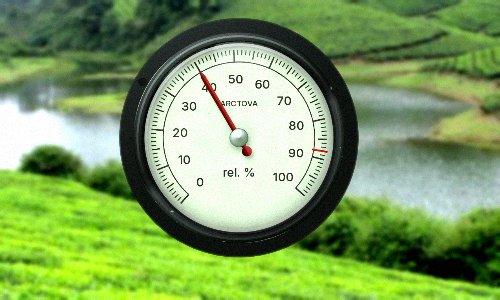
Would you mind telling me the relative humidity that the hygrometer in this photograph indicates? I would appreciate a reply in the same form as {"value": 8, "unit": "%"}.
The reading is {"value": 40, "unit": "%"}
